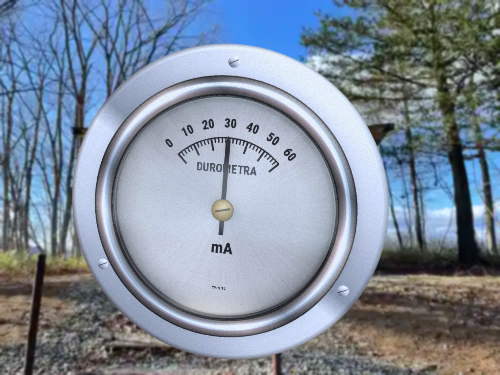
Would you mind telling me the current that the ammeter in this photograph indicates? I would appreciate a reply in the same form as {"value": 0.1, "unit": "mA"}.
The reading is {"value": 30, "unit": "mA"}
